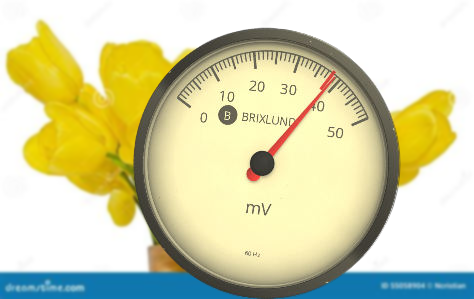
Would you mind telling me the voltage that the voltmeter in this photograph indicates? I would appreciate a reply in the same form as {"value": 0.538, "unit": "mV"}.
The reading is {"value": 39, "unit": "mV"}
